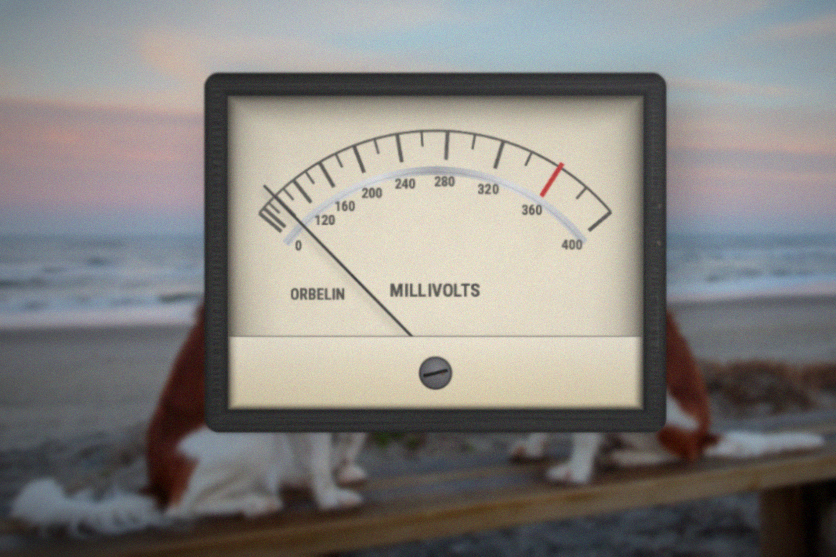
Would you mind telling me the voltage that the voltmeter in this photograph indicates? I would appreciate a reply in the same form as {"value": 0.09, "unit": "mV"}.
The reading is {"value": 80, "unit": "mV"}
